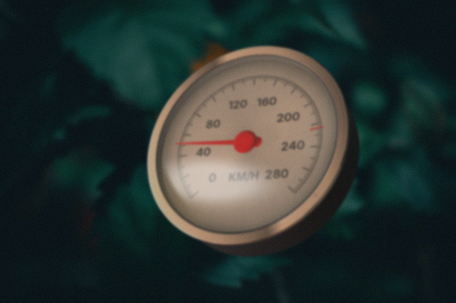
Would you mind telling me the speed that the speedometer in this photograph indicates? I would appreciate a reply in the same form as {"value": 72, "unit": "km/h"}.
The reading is {"value": 50, "unit": "km/h"}
